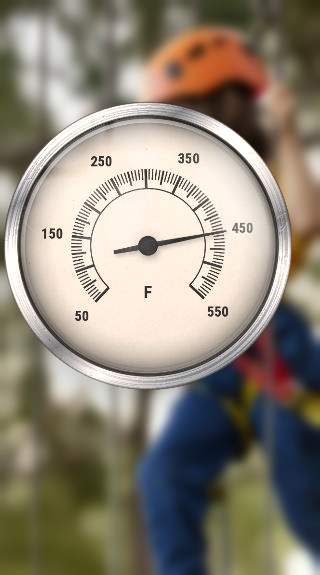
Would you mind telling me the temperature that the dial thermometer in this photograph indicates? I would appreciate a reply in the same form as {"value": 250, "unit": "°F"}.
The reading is {"value": 450, "unit": "°F"}
